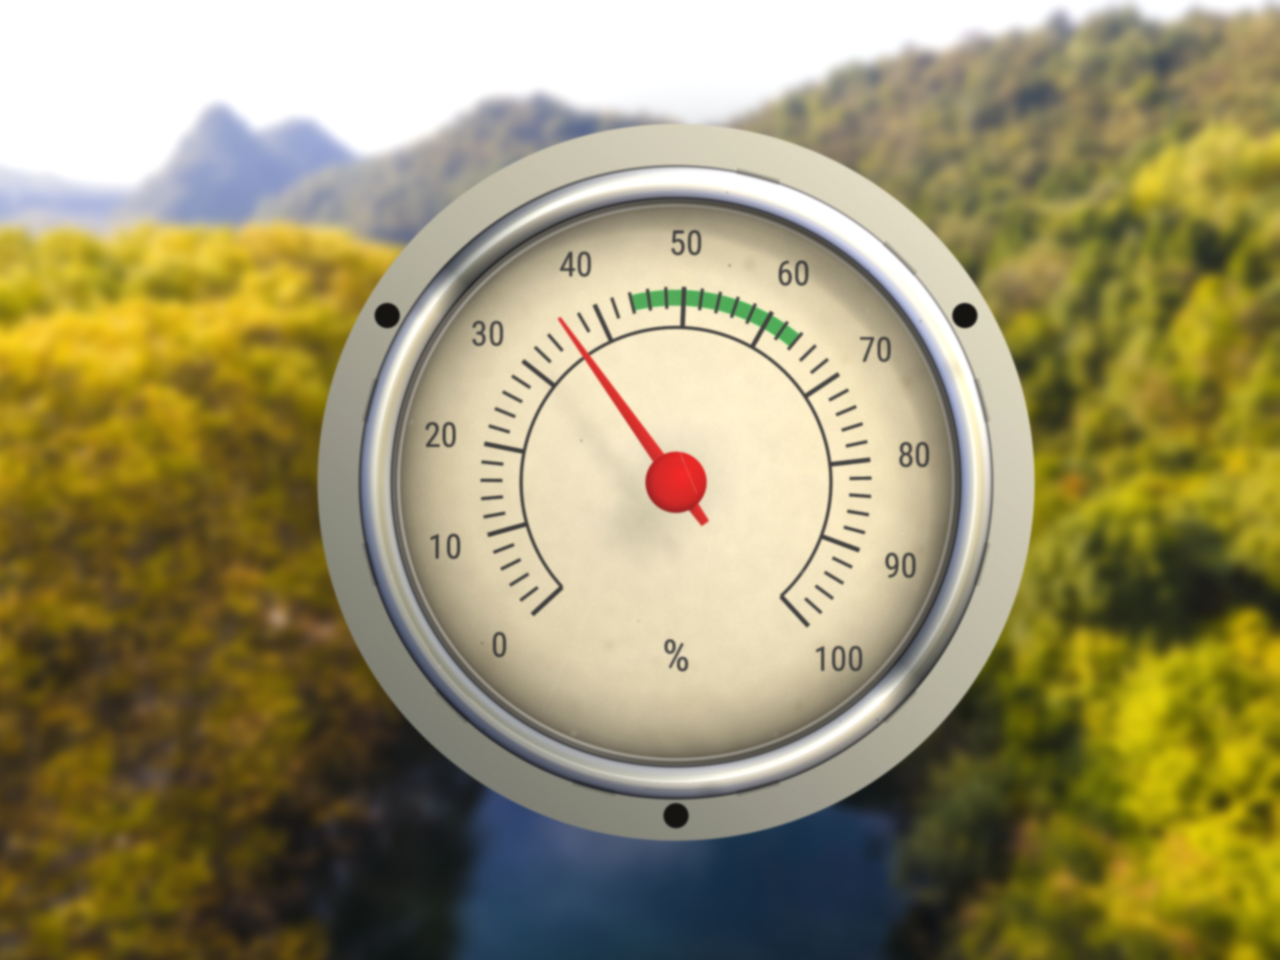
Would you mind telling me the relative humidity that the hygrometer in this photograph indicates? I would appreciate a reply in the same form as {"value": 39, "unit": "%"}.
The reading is {"value": 36, "unit": "%"}
